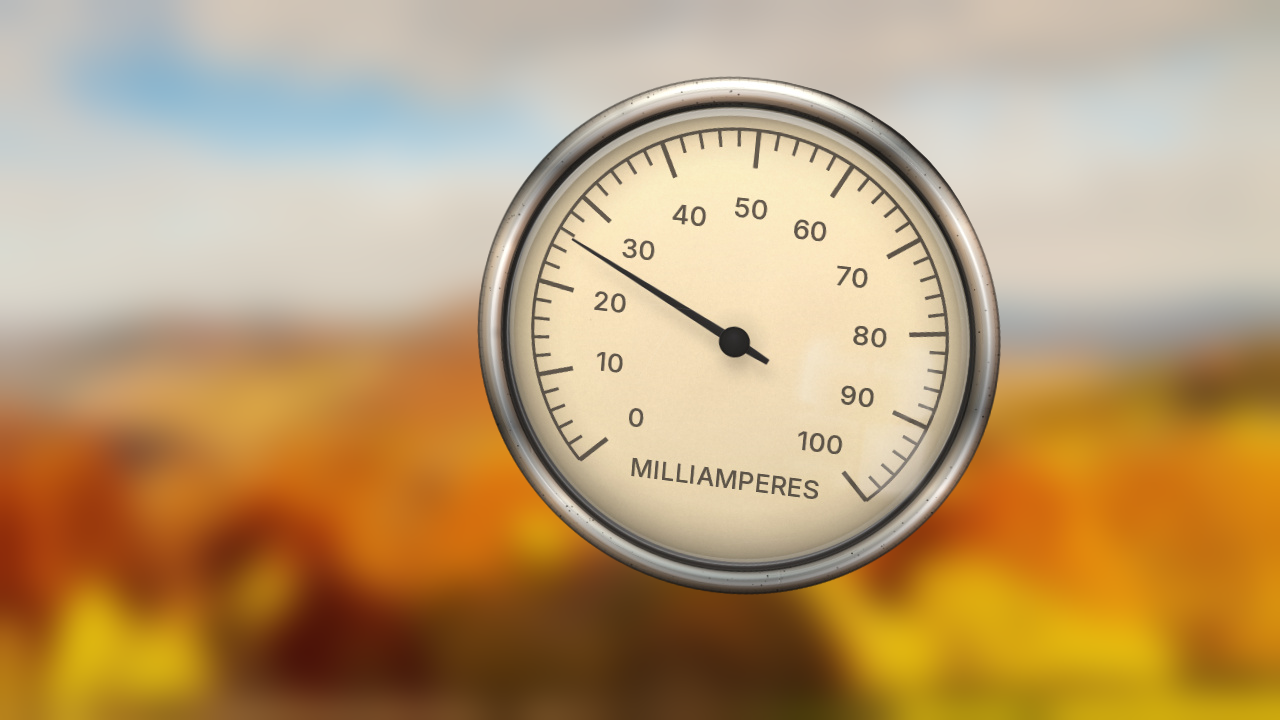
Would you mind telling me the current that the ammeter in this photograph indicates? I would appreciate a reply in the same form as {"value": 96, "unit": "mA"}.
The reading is {"value": 26, "unit": "mA"}
